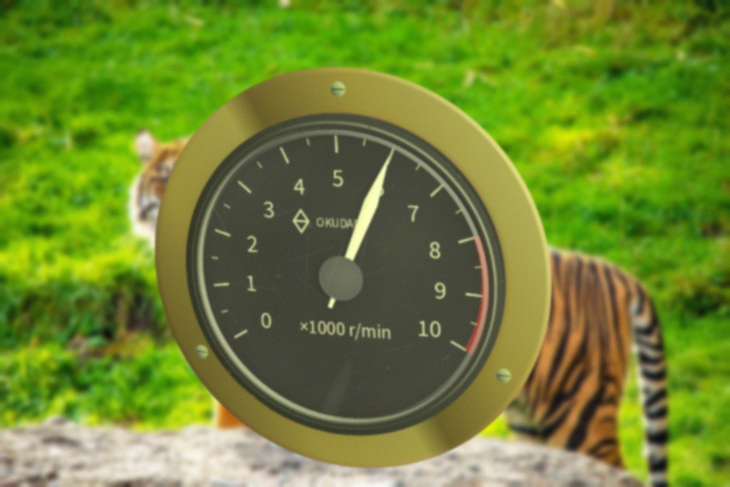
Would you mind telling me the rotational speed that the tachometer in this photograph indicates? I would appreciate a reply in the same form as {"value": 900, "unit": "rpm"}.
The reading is {"value": 6000, "unit": "rpm"}
